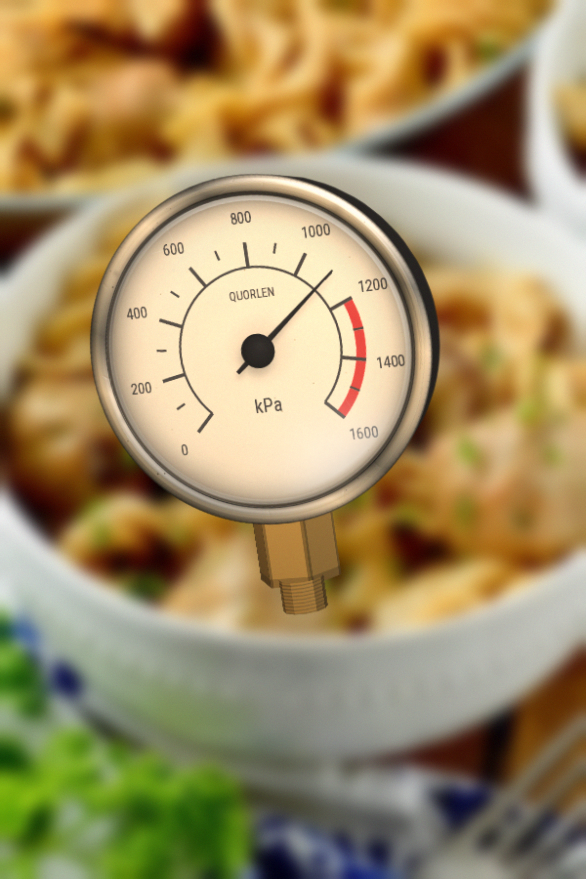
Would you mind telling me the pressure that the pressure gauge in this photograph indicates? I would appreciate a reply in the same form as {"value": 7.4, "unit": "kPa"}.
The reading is {"value": 1100, "unit": "kPa"}
